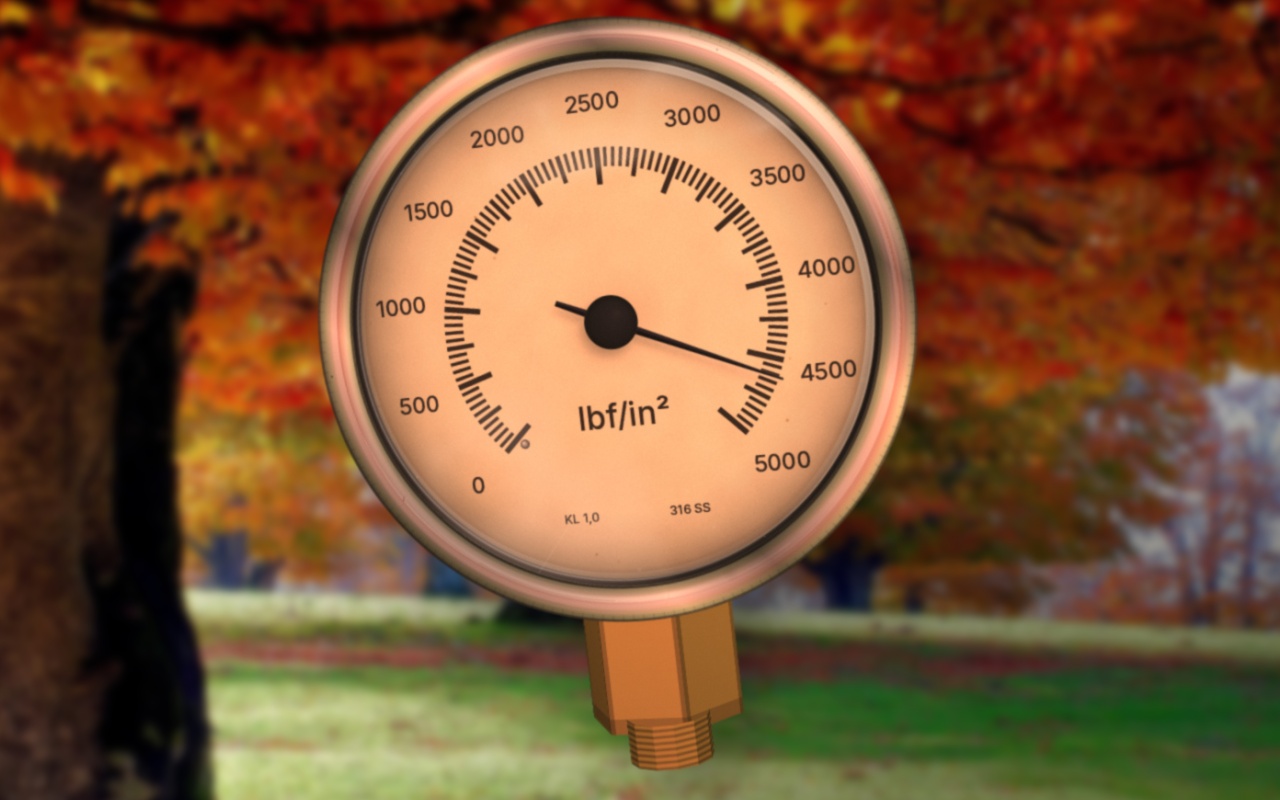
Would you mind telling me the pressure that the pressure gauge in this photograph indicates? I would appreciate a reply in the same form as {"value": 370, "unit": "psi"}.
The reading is {"value": 4600, "unit": "psi"}
